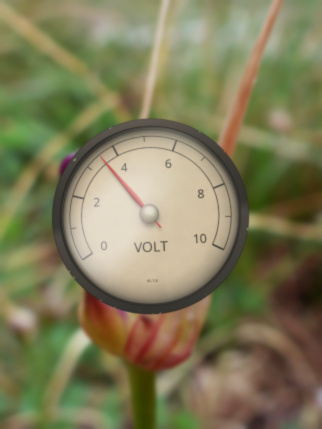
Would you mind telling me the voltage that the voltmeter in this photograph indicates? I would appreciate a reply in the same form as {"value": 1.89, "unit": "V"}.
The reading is {"value": 3.5, "unit": "V"}
